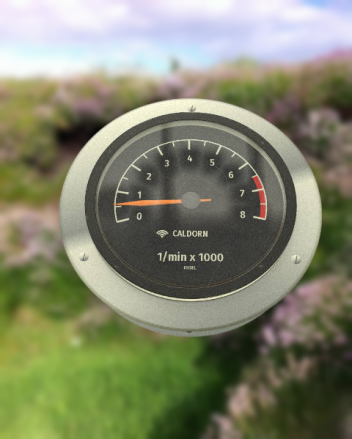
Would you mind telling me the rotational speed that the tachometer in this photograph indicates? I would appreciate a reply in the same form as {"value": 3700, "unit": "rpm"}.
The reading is {"value": 500, "unit": "rpm"}
